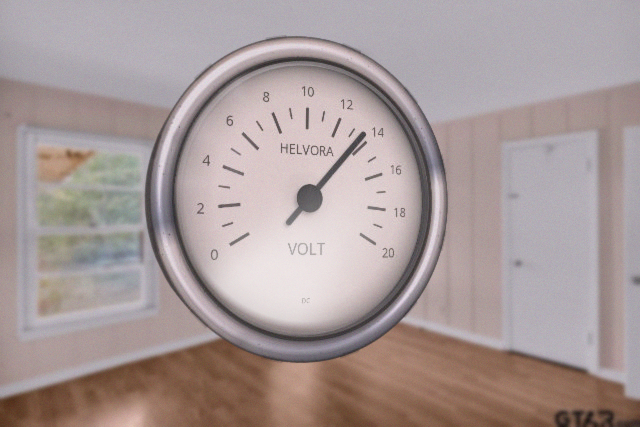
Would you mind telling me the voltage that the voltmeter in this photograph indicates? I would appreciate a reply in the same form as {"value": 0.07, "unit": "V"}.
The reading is {"value": 13.5, "unit": "V"}
